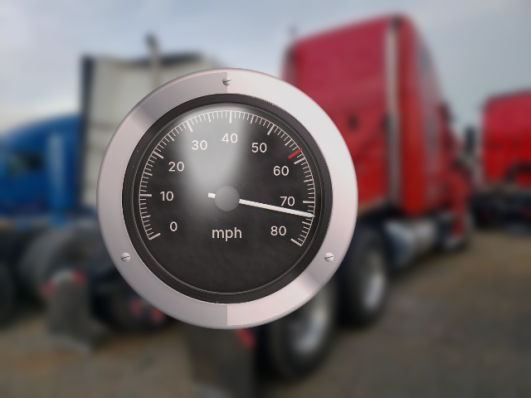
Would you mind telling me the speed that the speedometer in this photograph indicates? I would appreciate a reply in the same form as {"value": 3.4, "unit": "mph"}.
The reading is {"value": 73, "unit": "mph"}
